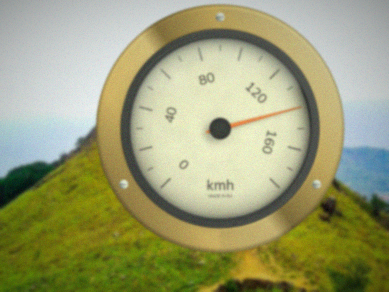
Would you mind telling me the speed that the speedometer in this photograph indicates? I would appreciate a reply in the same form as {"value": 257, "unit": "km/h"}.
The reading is {"value": 140, "unit": "km/h"}
